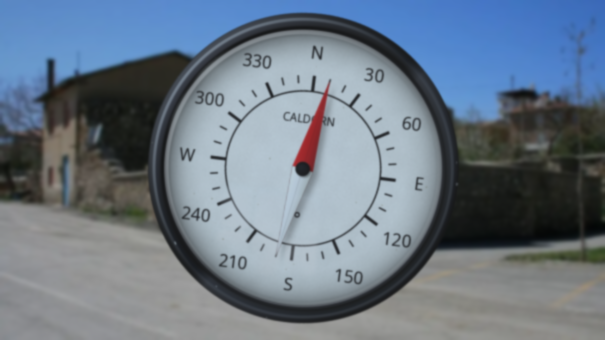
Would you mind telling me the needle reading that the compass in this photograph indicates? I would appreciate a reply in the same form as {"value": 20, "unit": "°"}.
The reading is {"value": 10, "unit": "°"}
